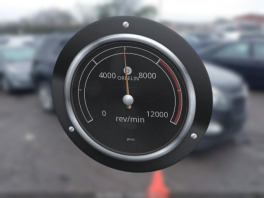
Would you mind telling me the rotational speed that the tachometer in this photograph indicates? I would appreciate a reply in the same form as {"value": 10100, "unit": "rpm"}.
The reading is {"value": 6000, "unit": "rpm"}
